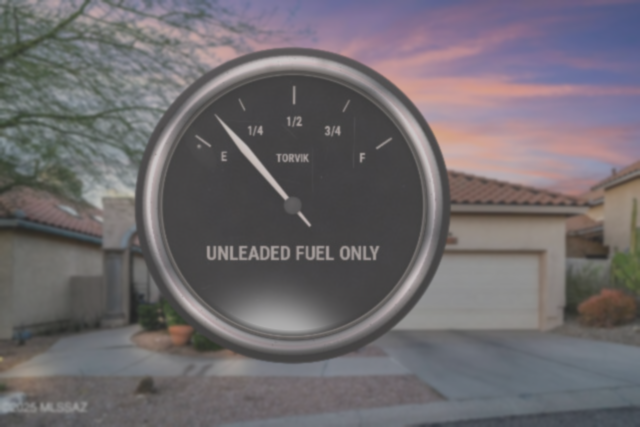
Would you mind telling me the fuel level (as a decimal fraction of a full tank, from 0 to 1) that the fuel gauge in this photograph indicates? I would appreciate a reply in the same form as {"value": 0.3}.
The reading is {"value": 0.125}
